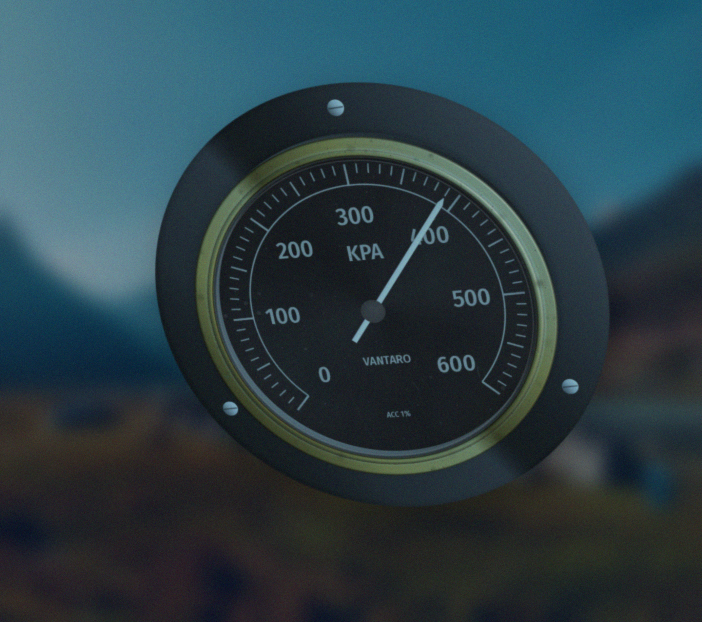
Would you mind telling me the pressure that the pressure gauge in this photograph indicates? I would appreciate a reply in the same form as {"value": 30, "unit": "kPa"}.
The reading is {"value": 390, "unit": "kPa"}
